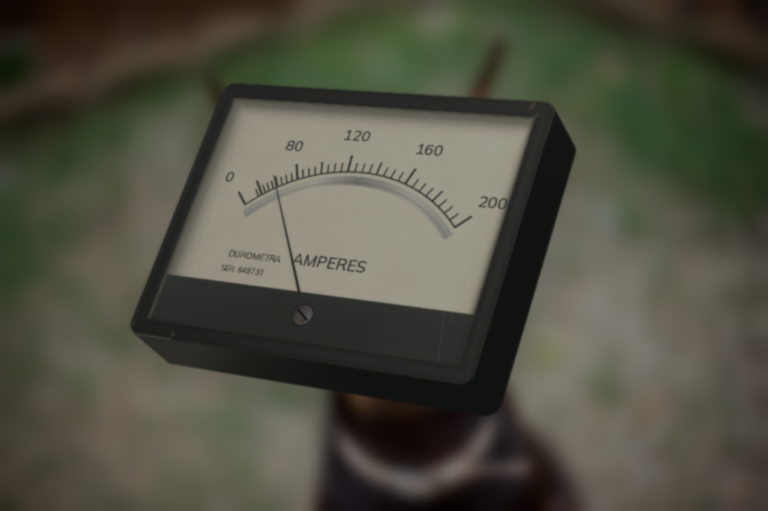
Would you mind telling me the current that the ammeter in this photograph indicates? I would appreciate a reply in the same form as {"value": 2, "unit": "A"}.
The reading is {"value": 60, "unit": "A"}
